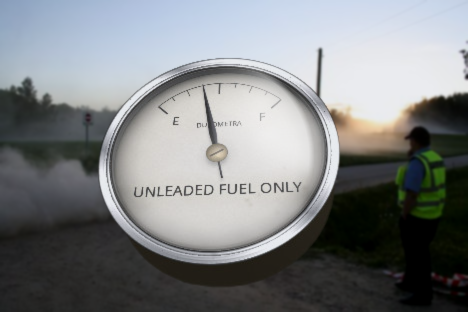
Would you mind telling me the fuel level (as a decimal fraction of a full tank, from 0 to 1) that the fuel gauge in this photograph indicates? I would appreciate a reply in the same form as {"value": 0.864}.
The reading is {"value": 0.375}
